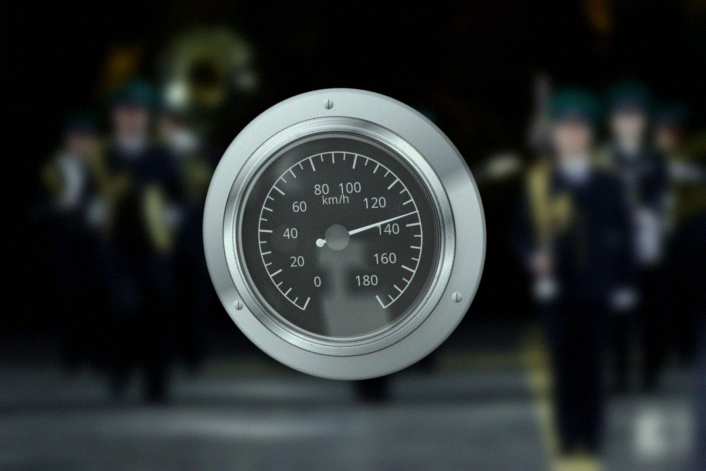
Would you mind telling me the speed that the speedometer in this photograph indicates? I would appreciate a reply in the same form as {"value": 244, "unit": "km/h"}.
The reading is {"value": 135, "unit": "km/h"}
